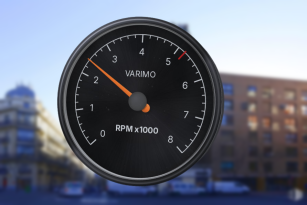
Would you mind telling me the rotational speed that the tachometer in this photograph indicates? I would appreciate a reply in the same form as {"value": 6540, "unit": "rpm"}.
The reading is {"value": 2400, "unit": "rpm"}
